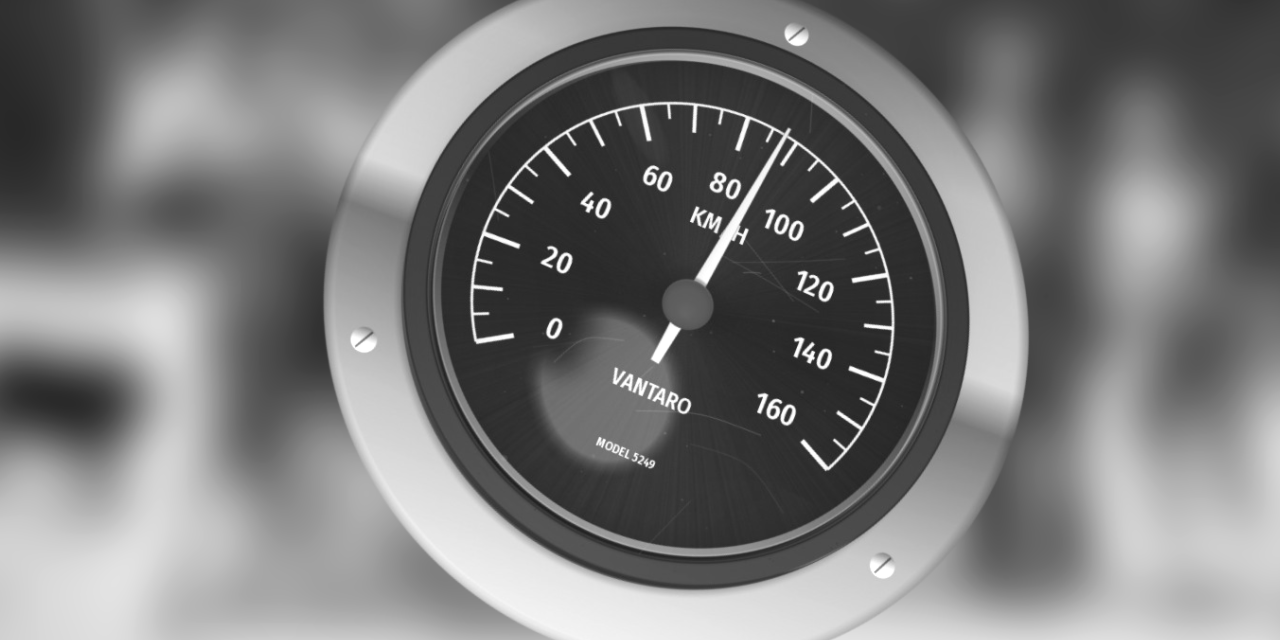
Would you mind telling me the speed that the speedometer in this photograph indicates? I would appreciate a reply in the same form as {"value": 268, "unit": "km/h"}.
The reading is {"value": 87.5, "unit": "km/h"}
